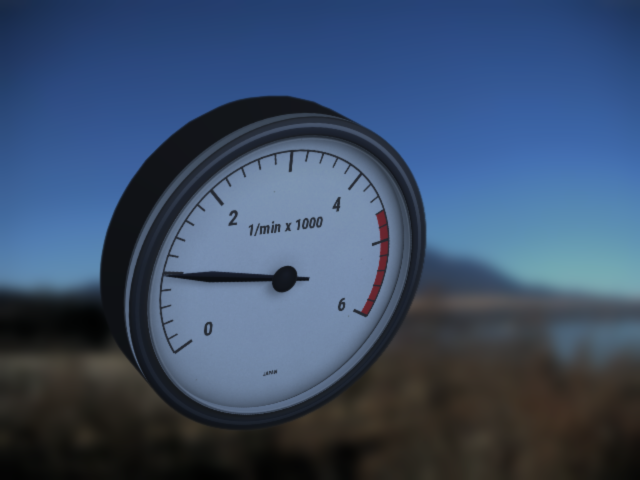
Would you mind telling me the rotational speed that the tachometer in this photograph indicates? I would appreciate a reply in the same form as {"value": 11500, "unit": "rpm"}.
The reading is {"value": 1000, "unit": "rpm"}
